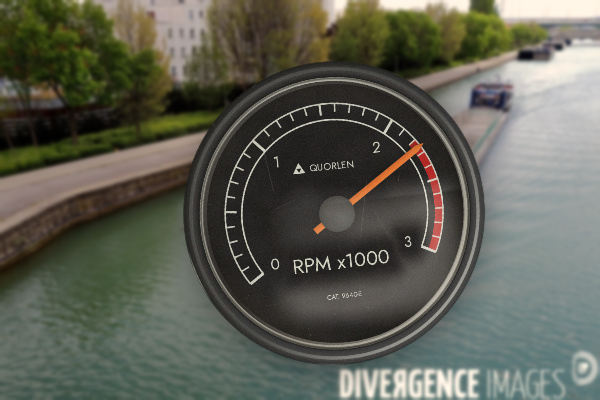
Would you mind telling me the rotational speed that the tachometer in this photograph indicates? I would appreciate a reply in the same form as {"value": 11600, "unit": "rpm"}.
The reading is {"value": 2250, "unit": "rpm"}
